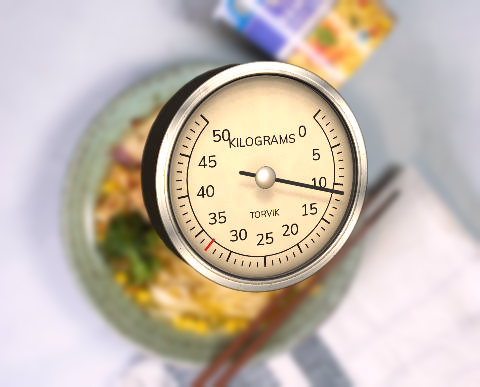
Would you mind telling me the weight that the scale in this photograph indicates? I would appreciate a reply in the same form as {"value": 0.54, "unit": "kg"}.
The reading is {"value": 11, "unit": "kg"}
